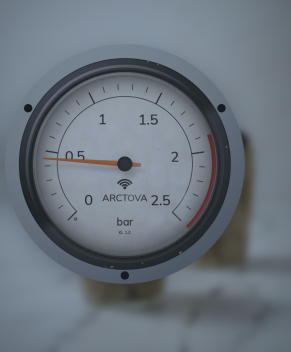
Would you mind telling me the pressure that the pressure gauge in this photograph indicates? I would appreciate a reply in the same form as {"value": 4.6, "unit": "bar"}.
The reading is {"value": 0.45, "unit": "bar"}
